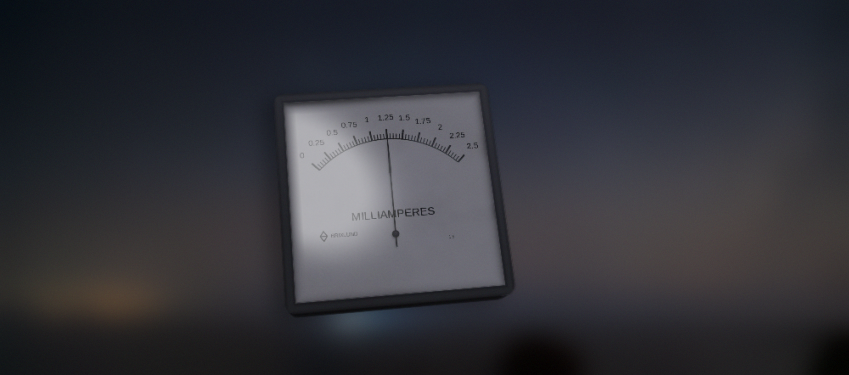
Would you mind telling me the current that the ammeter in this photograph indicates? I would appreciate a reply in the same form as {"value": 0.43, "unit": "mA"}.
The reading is {"value": 1.25, "unit": "mA"}
